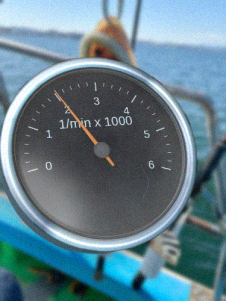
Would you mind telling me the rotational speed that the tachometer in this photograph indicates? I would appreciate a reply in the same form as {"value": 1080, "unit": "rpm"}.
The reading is {"value": 2000, "unit": "rpm"}
